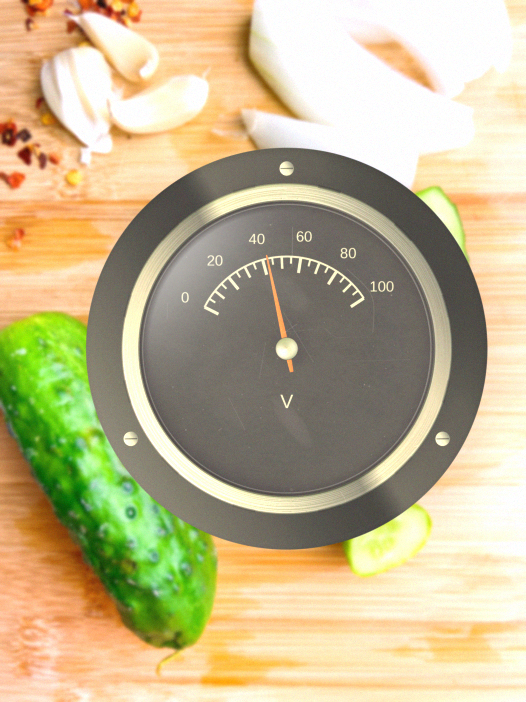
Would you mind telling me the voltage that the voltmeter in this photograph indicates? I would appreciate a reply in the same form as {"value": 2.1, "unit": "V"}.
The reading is {"value": 42.5, "unit": "V"}
